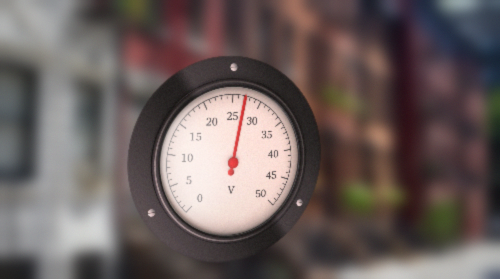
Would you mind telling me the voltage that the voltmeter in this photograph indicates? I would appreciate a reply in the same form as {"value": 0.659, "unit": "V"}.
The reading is {"value": 27, "unit": "V"}
